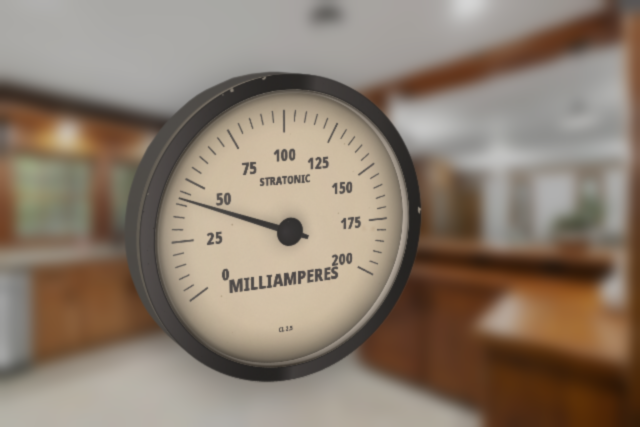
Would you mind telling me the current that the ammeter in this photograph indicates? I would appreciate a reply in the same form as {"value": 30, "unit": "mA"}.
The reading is {"value": 42.5, "unit": "mA"}
